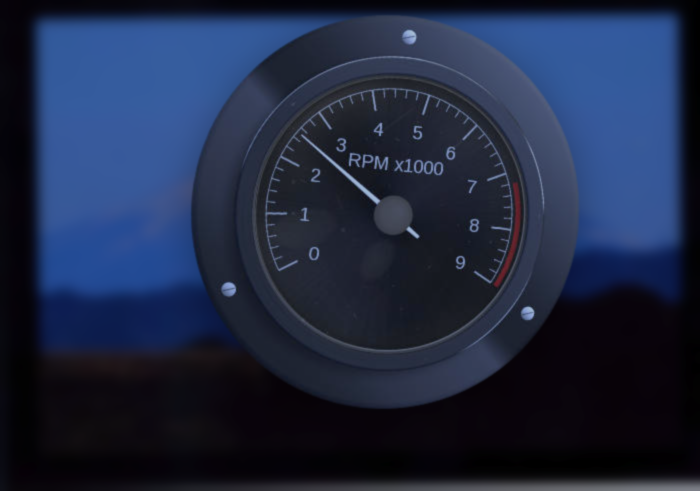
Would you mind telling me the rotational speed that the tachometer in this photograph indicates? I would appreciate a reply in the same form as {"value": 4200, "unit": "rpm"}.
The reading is {"value": 2500, "unit": "rpm"}
